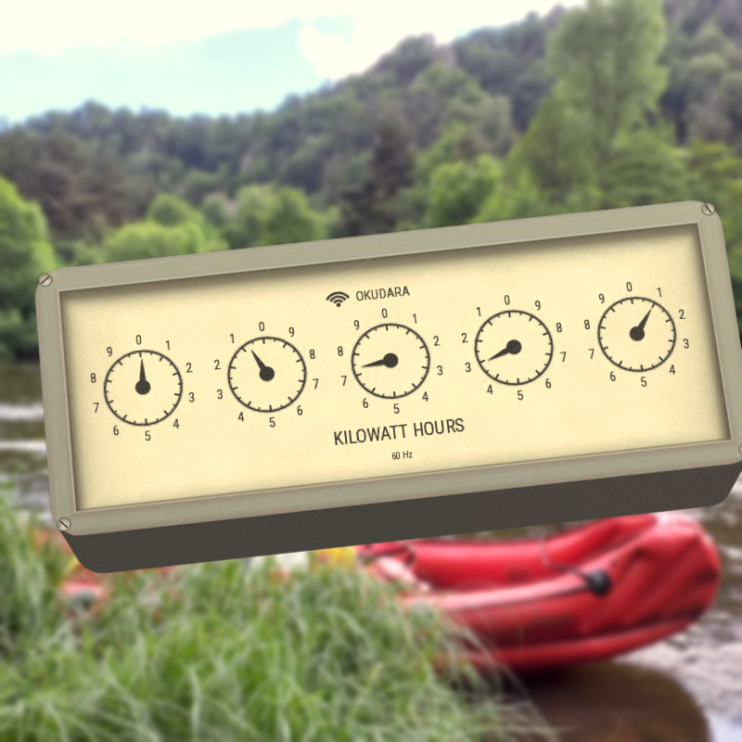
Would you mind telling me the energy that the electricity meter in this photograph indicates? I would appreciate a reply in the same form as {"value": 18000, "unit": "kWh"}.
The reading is {"value": 731, "unit": "kWh"}
